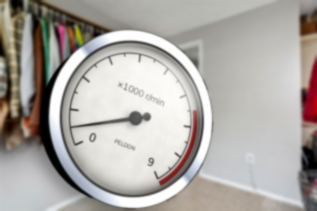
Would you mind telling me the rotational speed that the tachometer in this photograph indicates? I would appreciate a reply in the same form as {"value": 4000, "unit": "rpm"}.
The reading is {"value": 500, "unit": "rpm"}
